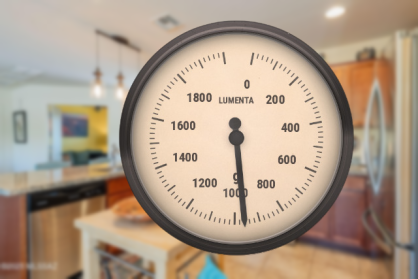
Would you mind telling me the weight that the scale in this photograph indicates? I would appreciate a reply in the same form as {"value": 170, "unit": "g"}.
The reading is {"value": 960, "unit": "g"}
